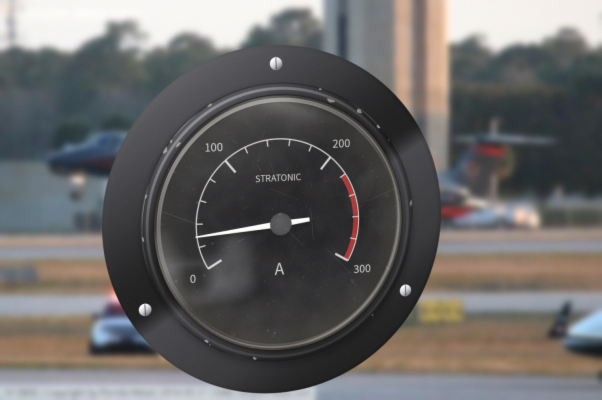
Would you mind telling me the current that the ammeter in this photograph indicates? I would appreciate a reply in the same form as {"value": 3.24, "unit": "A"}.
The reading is {"value": 30, "unit": "A"}
